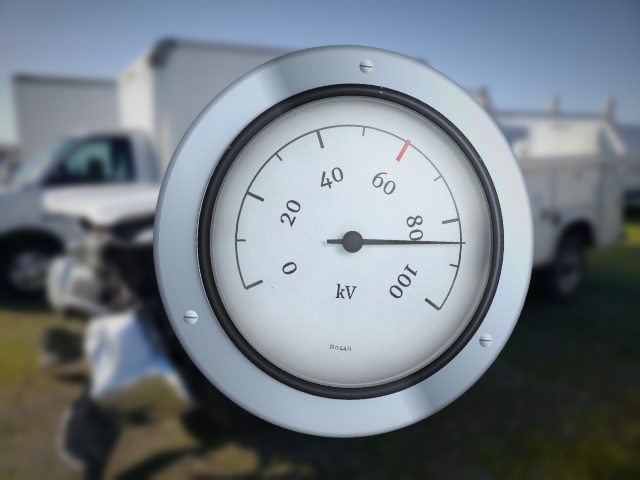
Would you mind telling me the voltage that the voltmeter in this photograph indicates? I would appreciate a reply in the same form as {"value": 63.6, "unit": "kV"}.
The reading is {"value": 85, "unit": "kV"}
